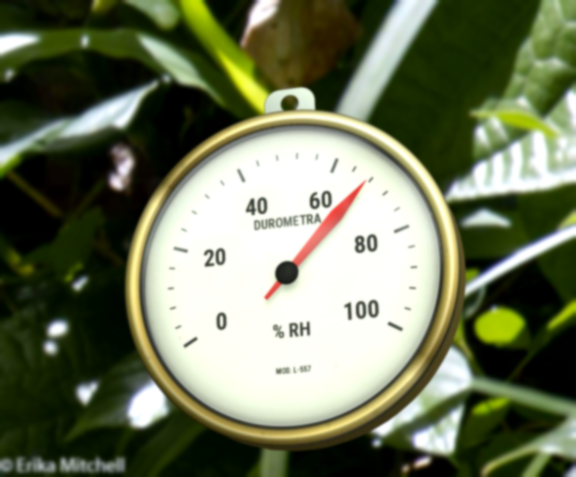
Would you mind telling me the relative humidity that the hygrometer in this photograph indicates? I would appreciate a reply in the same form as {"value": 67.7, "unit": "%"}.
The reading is {"value": 68, "unit": "%"}
